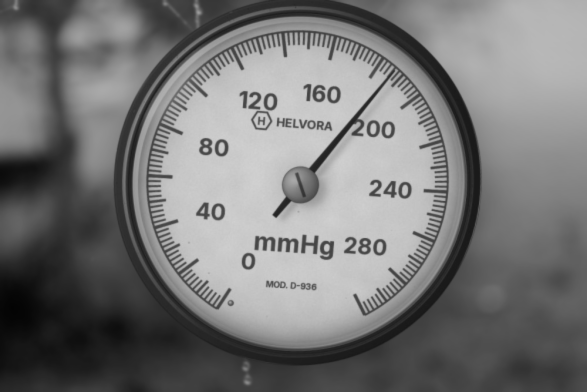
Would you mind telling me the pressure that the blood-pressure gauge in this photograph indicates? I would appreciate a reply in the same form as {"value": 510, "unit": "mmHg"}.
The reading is {"value": 186, "unit": "mmHg"}
